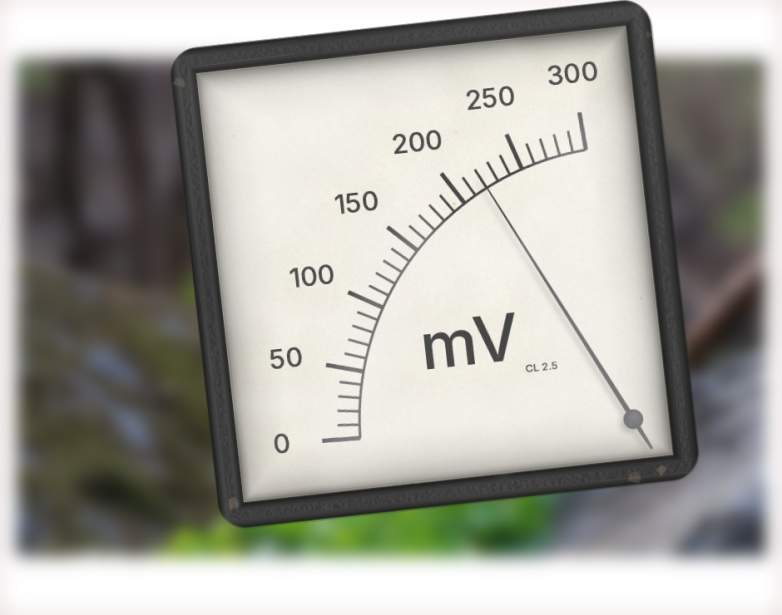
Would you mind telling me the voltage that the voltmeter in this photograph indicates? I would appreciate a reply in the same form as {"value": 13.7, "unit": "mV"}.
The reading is {"value": 220, "unit": "mV"}
